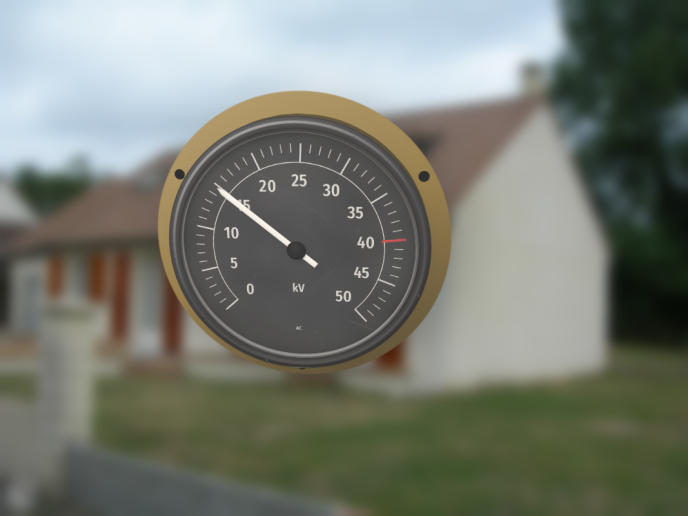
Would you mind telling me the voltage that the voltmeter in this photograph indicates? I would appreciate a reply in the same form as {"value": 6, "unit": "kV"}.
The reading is {"value": 15, "unit": "kV"}
